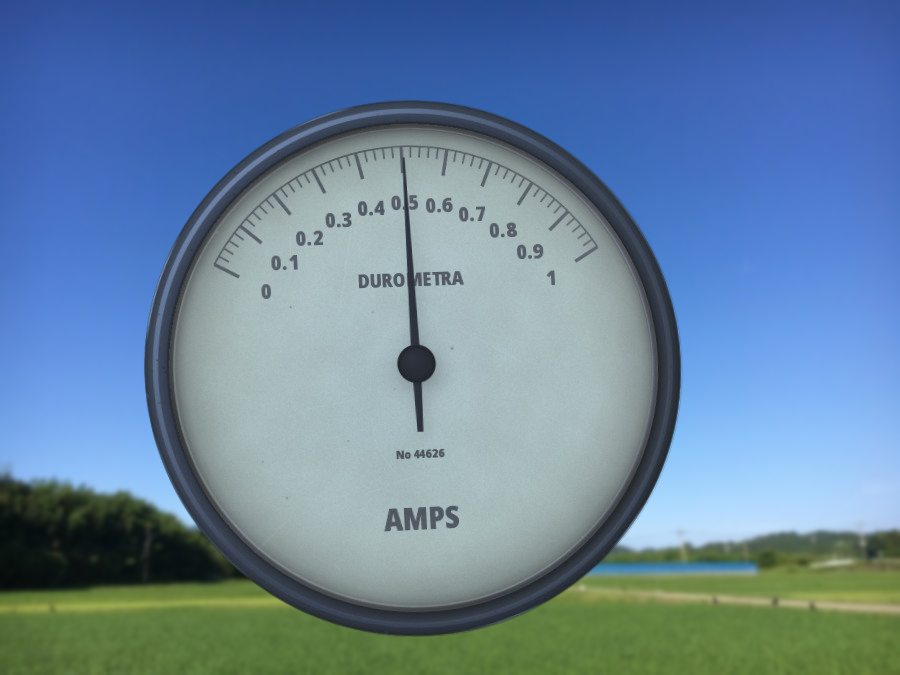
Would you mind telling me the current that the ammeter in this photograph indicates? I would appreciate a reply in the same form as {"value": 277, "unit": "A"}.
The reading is {"value": 0.5, "unit": "A"}
